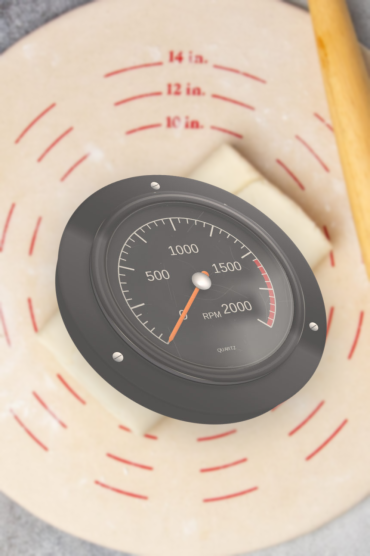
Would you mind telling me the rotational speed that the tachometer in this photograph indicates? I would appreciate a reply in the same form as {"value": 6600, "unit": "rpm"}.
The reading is {"value": 0, "unit": "rpm"}
